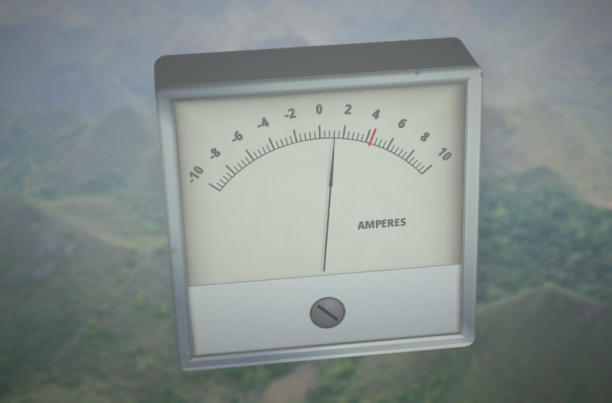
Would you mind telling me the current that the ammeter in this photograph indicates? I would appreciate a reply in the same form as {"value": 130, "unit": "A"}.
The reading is {"value": 1.2, "unit": "A"}
